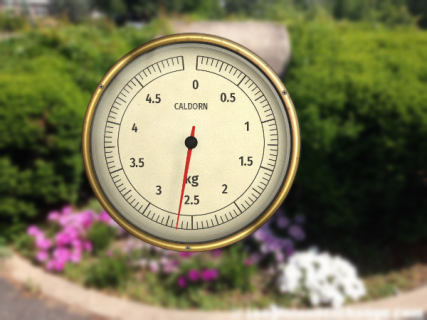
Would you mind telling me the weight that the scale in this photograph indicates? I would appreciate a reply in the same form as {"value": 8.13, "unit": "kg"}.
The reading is {"value": 2.65, "unit": "kg"}
